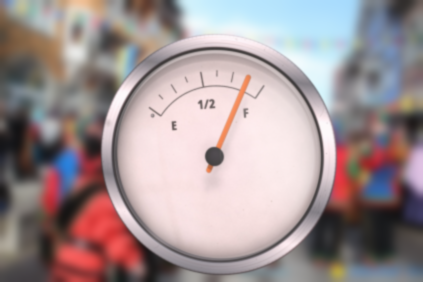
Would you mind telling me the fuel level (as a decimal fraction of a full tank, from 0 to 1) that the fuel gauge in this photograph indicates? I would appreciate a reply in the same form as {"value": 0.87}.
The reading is {"value": 0.875}
